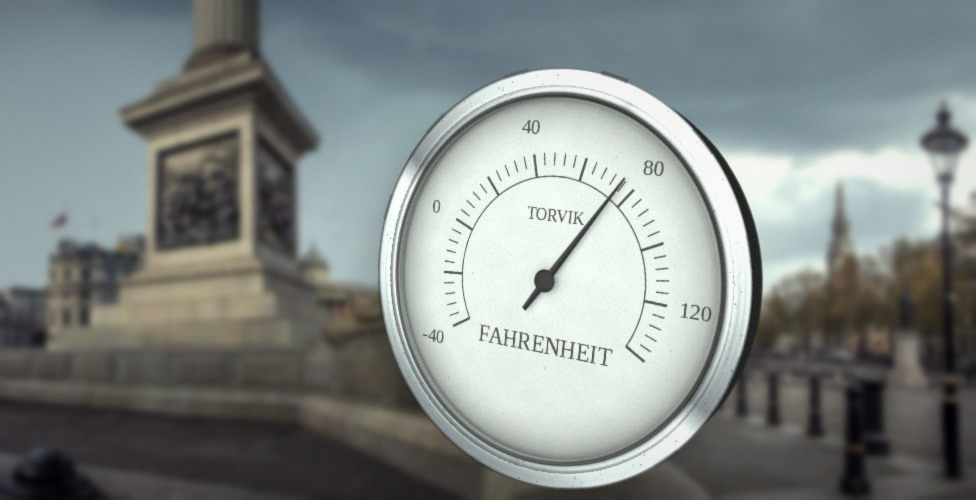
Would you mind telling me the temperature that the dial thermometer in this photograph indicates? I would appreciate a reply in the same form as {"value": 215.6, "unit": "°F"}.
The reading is {"value": 76, "unit": "°F"}
